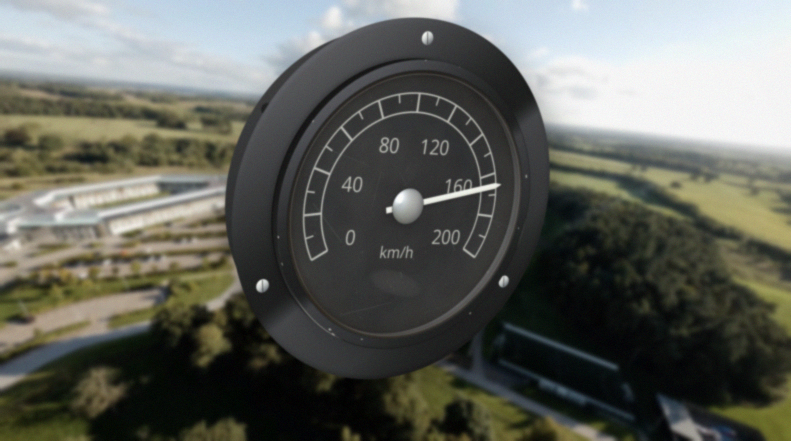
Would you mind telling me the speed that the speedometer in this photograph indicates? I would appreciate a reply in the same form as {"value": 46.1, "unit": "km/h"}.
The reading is {"value": 165, "unit": "km/h"}
